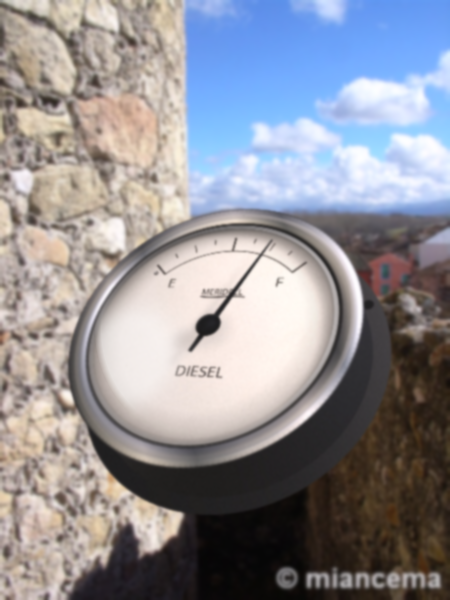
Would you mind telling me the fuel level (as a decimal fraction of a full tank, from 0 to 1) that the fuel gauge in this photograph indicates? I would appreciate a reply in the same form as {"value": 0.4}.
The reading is {"value": 0.75}
